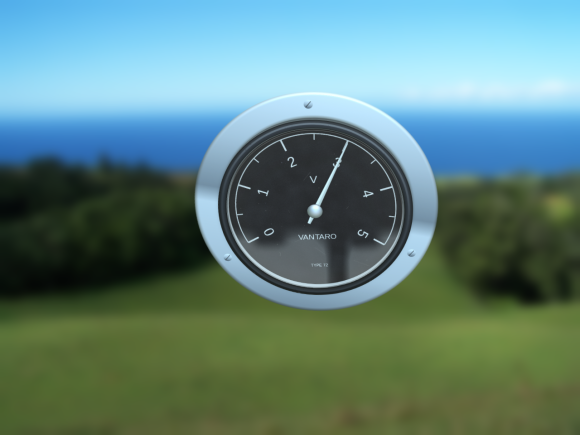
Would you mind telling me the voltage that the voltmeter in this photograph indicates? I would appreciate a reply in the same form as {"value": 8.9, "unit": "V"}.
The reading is {"value": 3, "unit": "V"}
